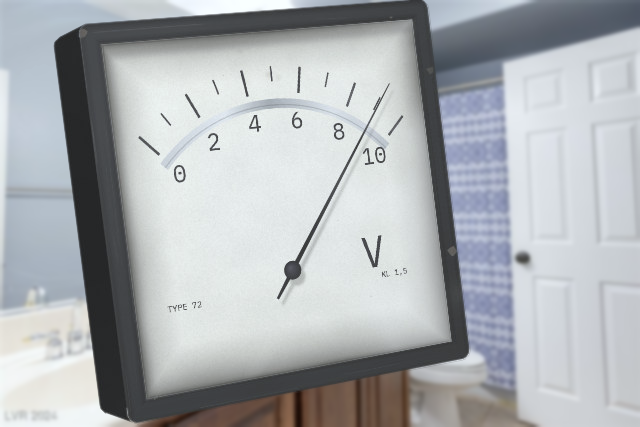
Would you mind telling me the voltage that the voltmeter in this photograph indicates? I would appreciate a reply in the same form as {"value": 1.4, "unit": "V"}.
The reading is {"value": 9, "unit": "V"}
